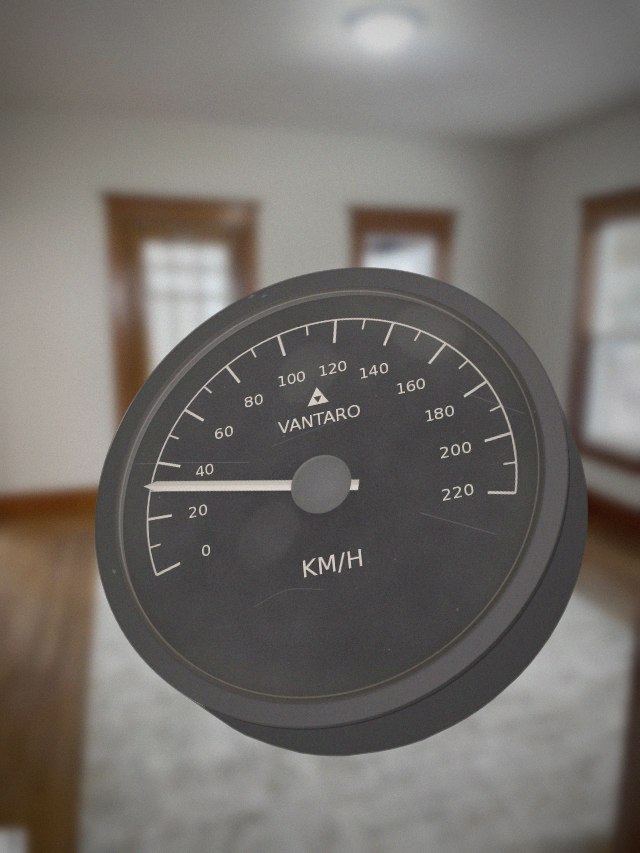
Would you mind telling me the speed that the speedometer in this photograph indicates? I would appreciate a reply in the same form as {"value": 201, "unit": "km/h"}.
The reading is {"value": 30, "unit": "km/h"}
